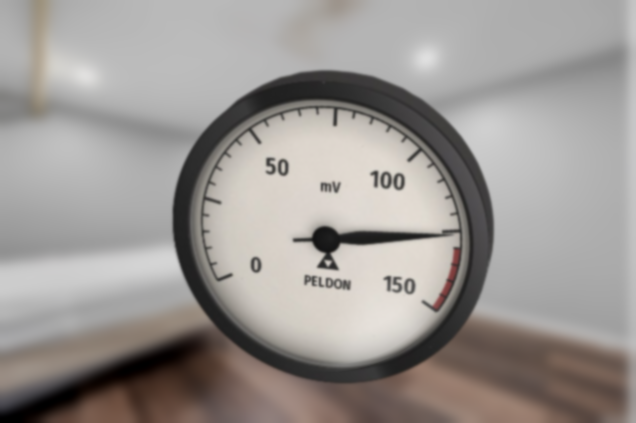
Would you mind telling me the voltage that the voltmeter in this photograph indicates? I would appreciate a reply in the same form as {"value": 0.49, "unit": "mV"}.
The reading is {"value": 125, "unit": "mV"}
